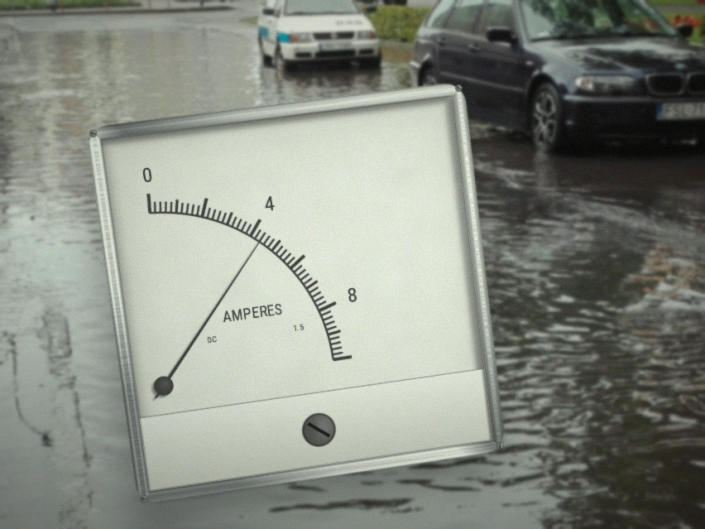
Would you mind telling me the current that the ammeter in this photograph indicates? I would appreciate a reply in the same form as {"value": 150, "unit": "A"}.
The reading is {"value": 4.4, "unit": "A"}
